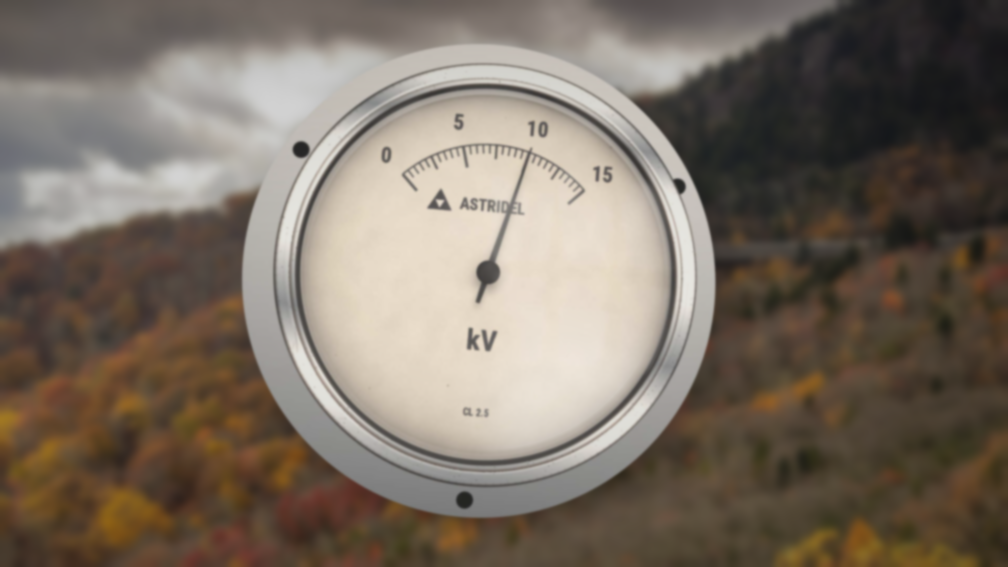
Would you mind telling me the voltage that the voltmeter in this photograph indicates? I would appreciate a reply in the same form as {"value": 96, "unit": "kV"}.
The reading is {"value": 10, "unit": "kV"}
